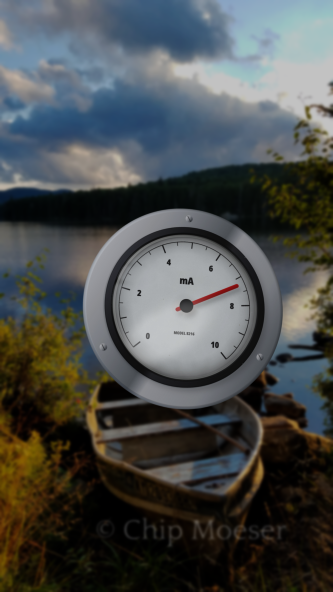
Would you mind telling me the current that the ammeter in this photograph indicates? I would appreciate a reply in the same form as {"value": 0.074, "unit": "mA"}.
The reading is {"value": 7.25, "unit": "mA"}
